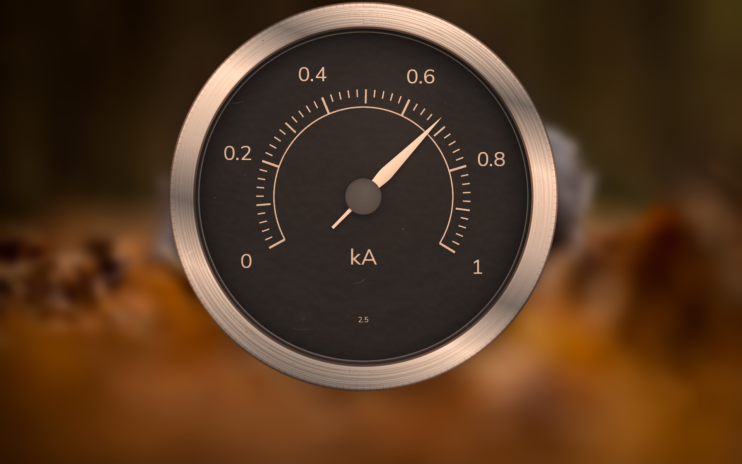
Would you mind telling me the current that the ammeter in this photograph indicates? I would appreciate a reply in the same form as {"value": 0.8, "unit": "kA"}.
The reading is {"value": 0.68, "unit": "kA"}
